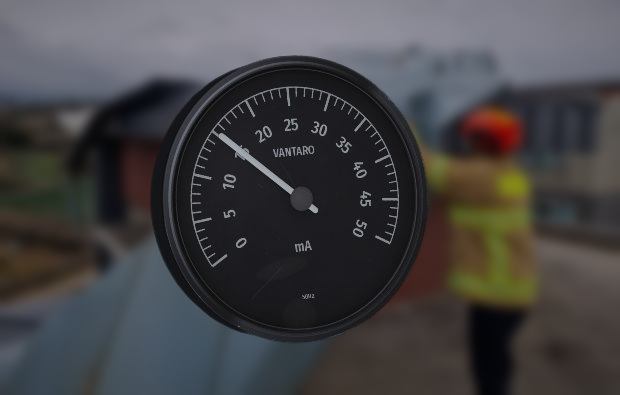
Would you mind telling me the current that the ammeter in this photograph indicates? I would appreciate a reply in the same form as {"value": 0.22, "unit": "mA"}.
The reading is {"value": 15, "unit": "mA"}
